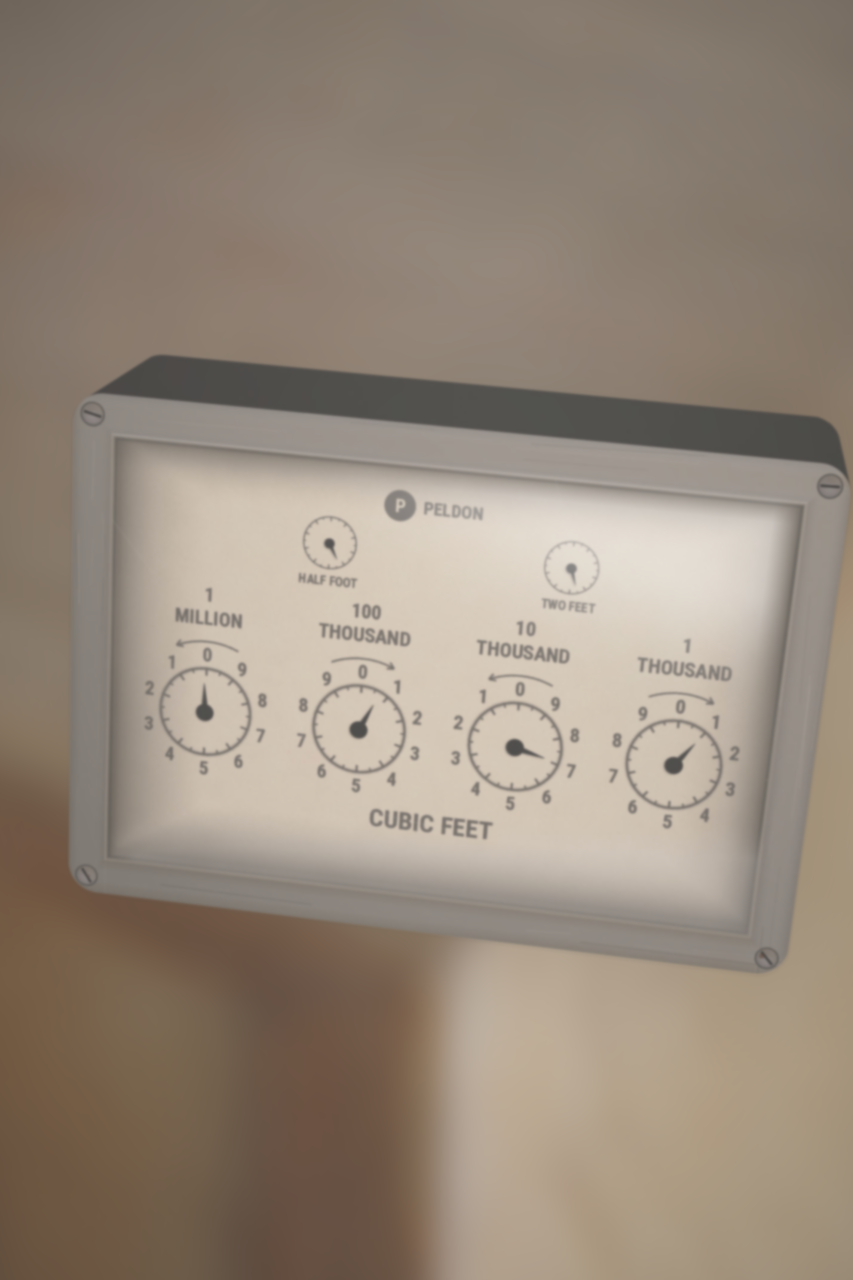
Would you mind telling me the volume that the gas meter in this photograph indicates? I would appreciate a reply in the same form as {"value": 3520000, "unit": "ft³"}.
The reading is {"value": 7100, "unit": "ft³"}
